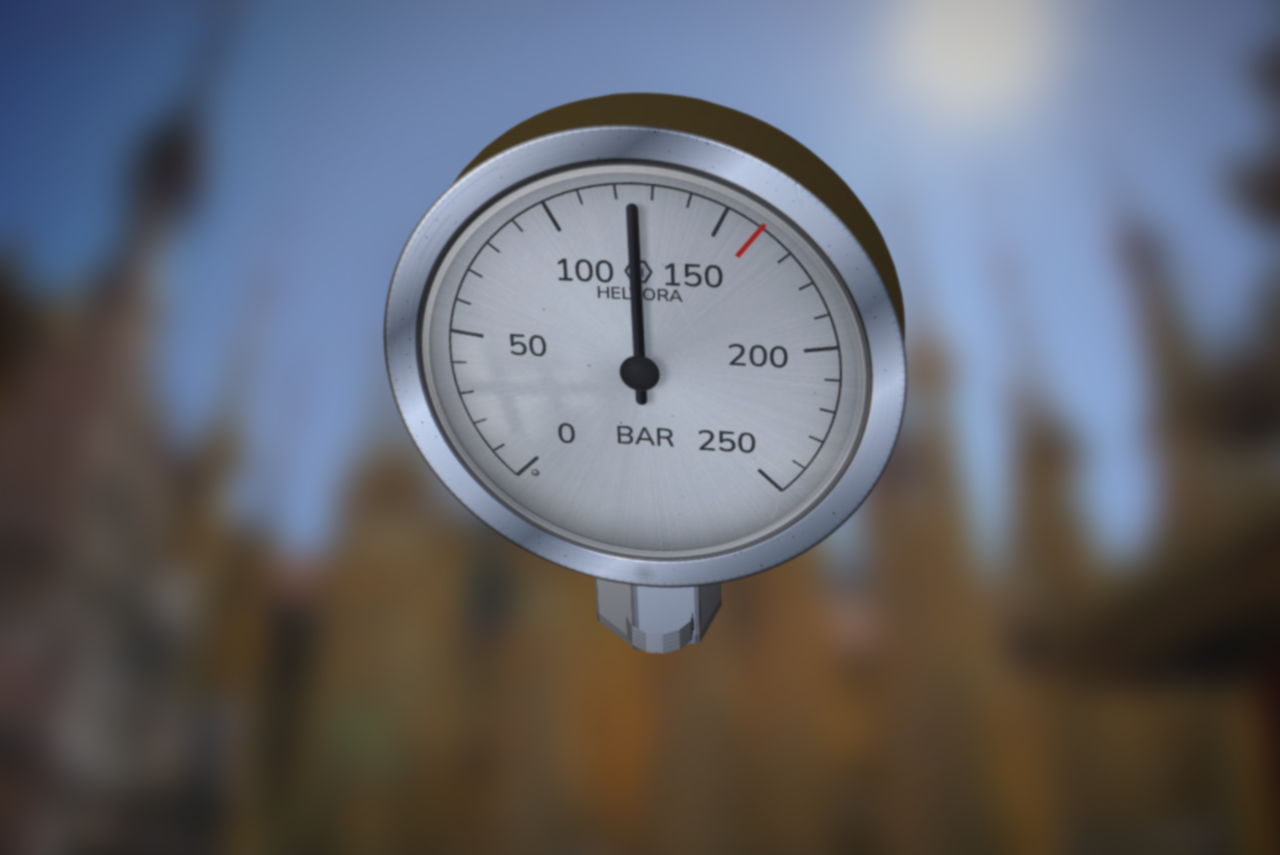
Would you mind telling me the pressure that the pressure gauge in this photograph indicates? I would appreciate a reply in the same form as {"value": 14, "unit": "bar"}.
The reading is {"value": 125, "unit": "bar"}
